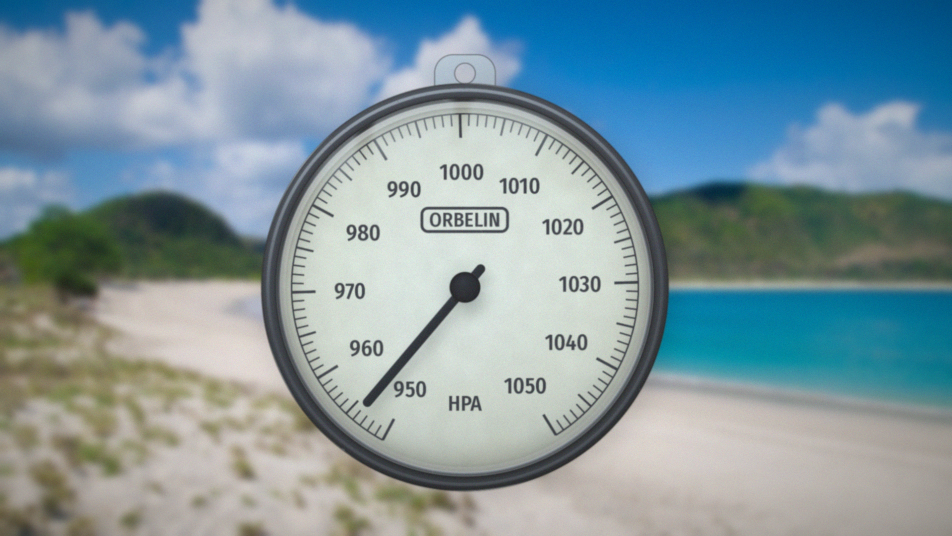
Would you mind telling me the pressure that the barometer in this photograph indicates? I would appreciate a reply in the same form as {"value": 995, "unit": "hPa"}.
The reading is {"value": 954, "unit": "hPa"}
